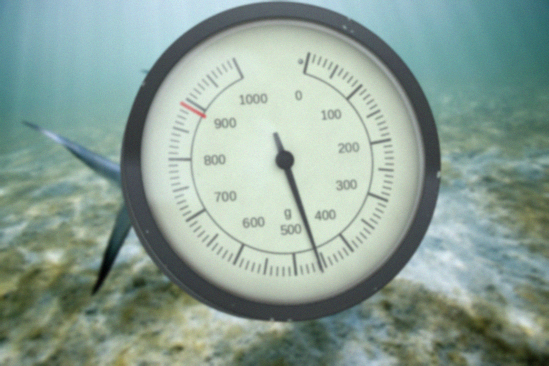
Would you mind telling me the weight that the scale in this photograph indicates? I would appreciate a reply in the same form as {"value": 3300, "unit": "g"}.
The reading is {"value": 460, "unit": "g"}
